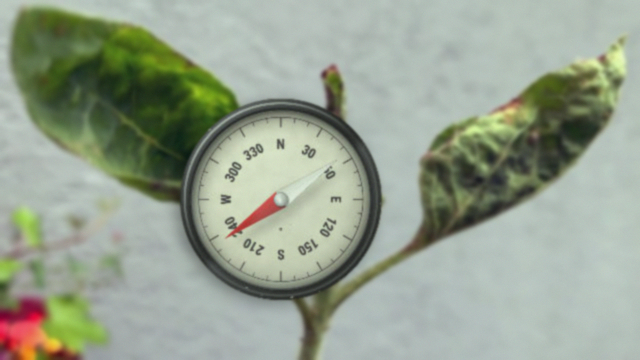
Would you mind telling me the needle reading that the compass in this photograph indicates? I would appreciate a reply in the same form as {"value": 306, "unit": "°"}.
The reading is {"value": 235, "unit": "°"}
